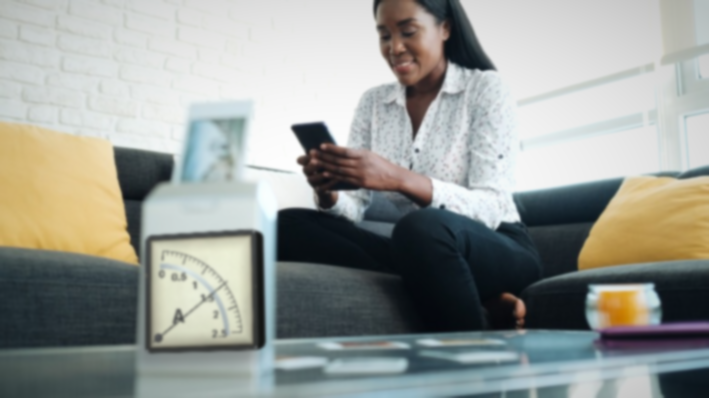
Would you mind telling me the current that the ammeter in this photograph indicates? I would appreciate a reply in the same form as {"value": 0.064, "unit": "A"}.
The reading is {"value": 1.5, "unit": "A"}
